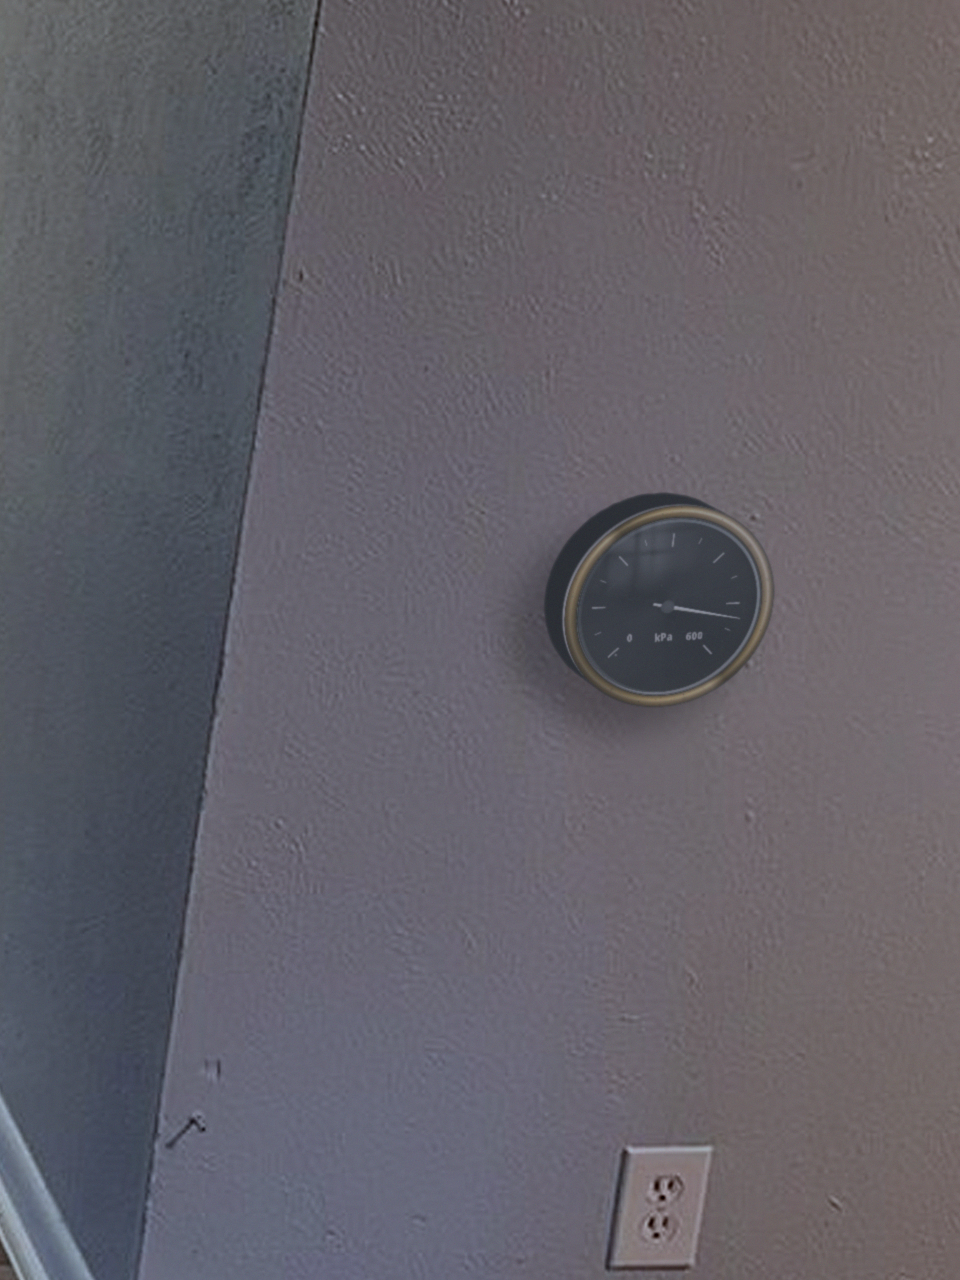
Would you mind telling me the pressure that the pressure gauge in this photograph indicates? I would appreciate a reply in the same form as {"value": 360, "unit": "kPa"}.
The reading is {"value": 525, "unit": "kPa"}
